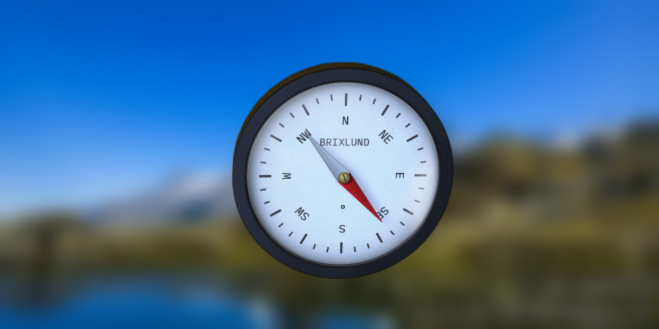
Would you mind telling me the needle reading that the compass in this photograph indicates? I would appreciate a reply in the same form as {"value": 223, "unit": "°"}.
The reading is {"value": 140, "unit": "°"}
